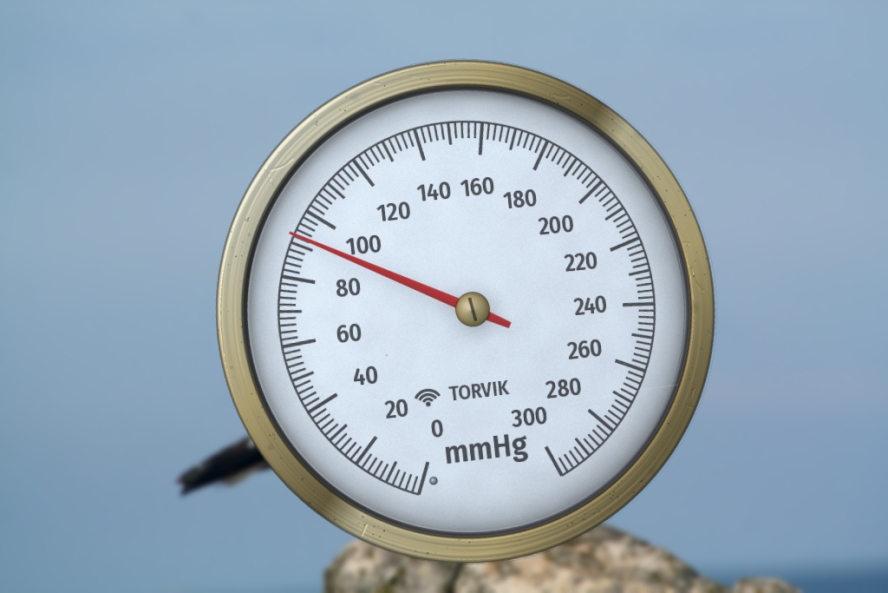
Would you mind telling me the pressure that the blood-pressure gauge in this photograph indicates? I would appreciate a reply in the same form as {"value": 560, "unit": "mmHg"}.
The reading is {"value": 92, "unit": "mmHg"}
